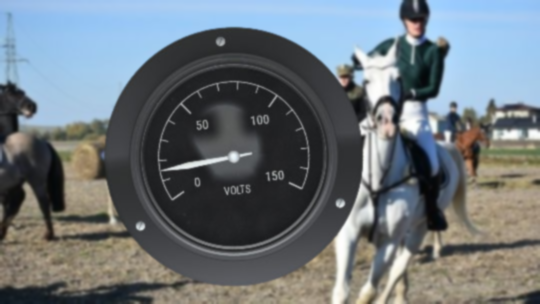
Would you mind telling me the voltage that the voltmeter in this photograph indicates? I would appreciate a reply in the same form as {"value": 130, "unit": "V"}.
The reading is {"value": 15, "unit": "V"}
